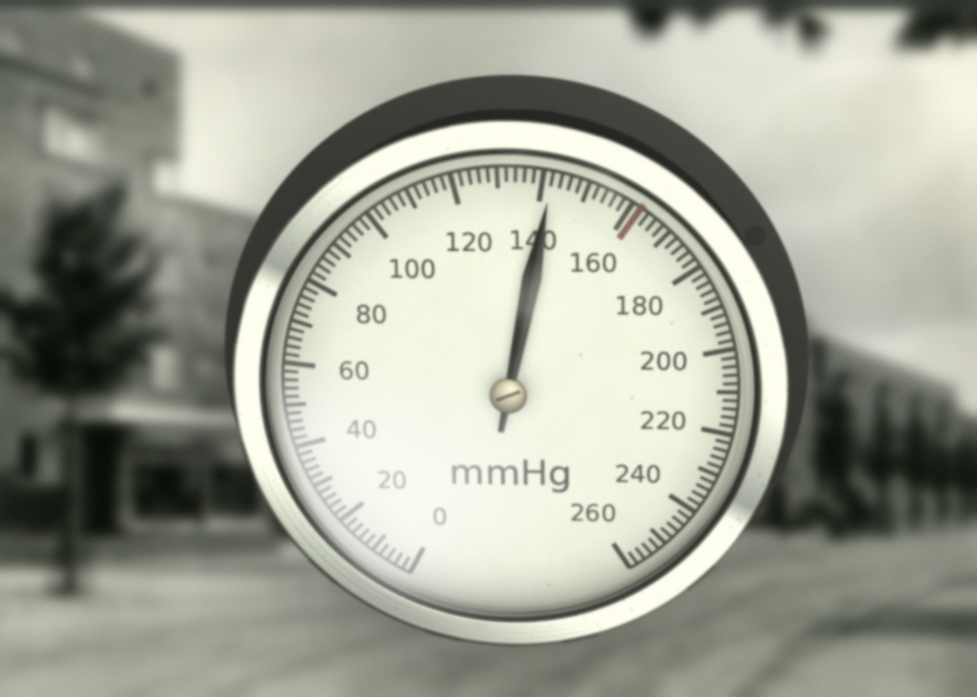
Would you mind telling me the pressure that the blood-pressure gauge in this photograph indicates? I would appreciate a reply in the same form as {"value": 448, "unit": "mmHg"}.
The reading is {"value": 142, "unit": "mmHg"}
